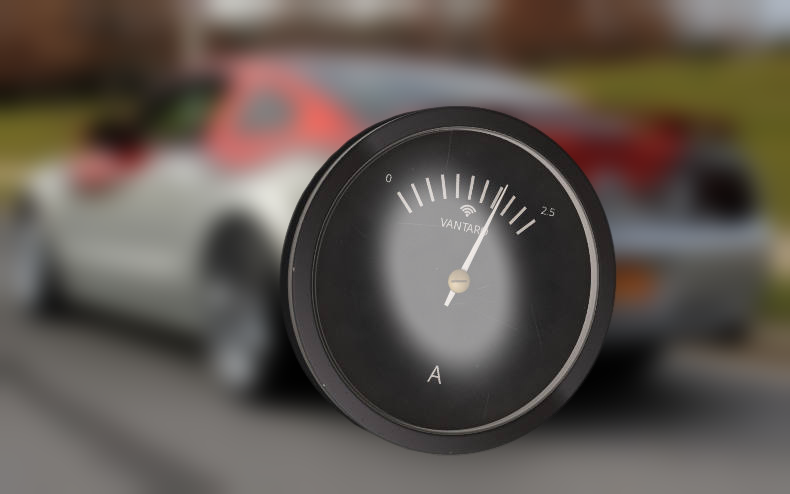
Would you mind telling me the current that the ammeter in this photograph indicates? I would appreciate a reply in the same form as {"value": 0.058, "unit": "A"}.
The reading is {"value": 1.75, "unit": "A"}
